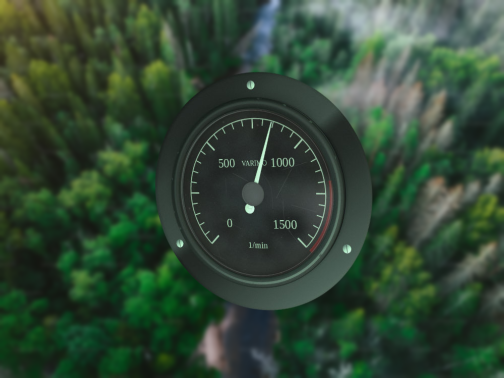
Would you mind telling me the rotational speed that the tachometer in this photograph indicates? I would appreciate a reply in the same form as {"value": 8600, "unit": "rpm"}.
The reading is {"value": 850, "unit": "rpm"}
